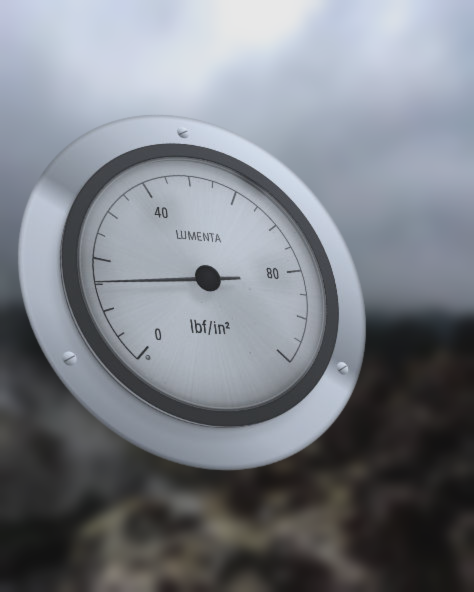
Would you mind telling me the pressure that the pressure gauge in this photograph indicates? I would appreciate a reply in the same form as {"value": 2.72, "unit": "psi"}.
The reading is {"value": 15, "unit": "psi"}
